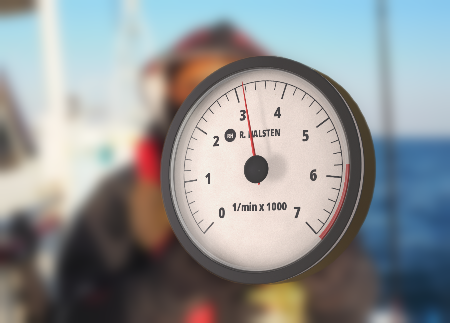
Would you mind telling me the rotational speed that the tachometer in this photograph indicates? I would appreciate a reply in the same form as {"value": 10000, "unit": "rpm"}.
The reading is {"value": 3200, "unit": "rpm"}
